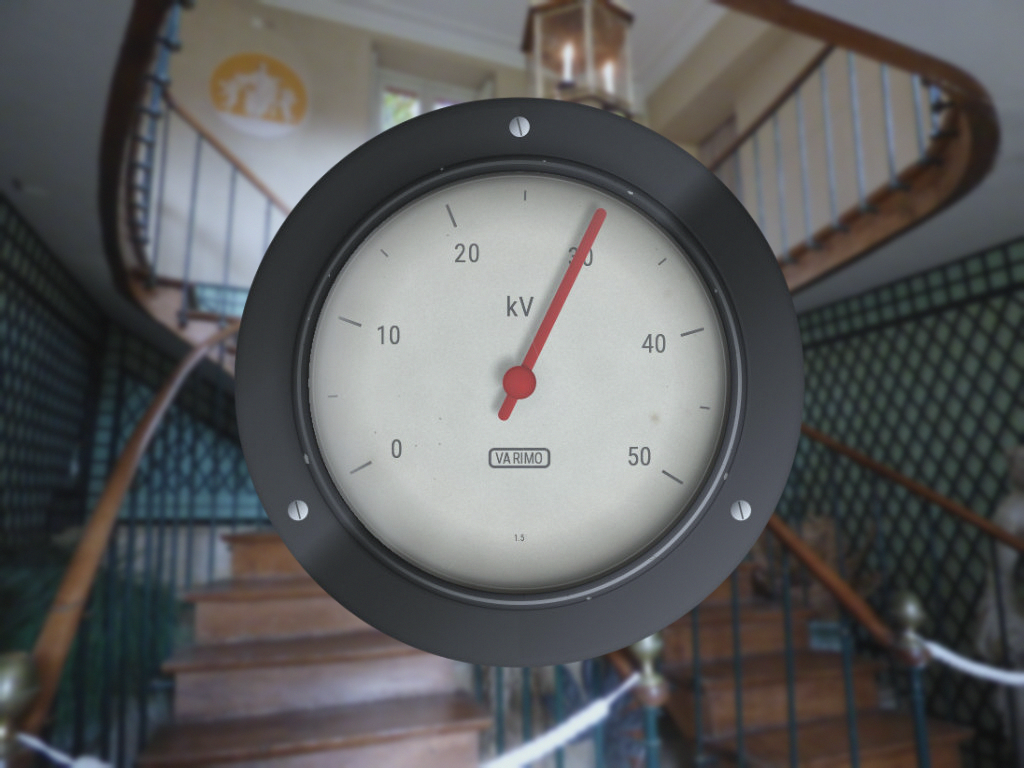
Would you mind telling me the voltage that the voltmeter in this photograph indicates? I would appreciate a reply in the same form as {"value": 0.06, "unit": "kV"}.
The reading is {"value": 30, "unit": "kV"}
